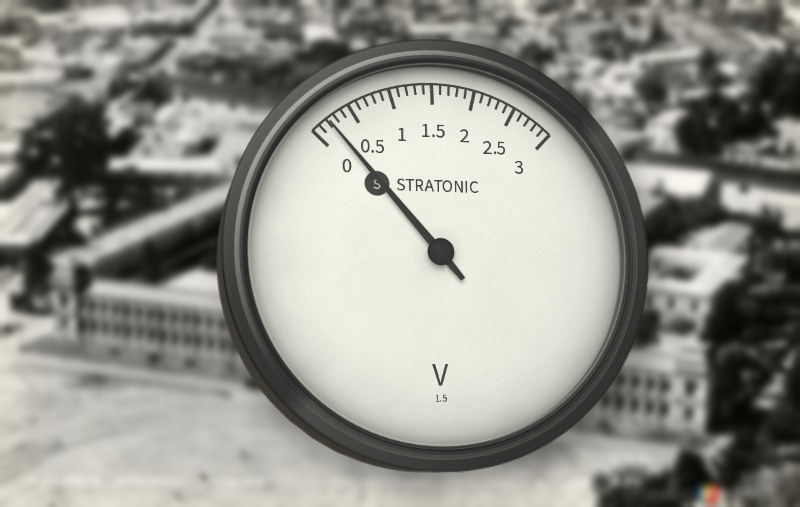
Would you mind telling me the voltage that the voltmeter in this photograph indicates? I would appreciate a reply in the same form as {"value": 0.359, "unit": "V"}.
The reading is {"value": 0.2, "unit": "V"}
